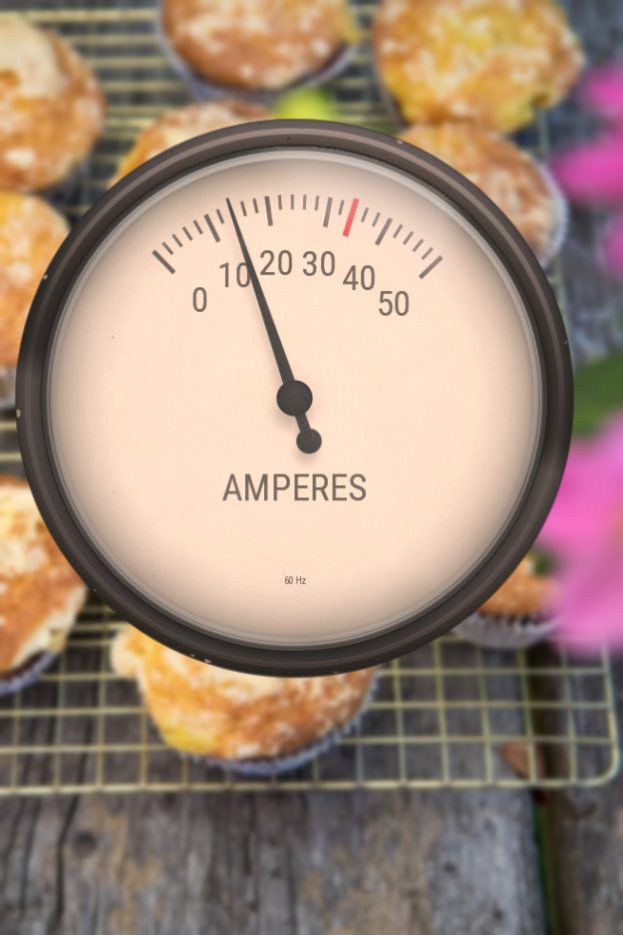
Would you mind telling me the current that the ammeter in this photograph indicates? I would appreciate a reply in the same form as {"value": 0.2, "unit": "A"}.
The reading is {"value": 14, "unit": "A"}
